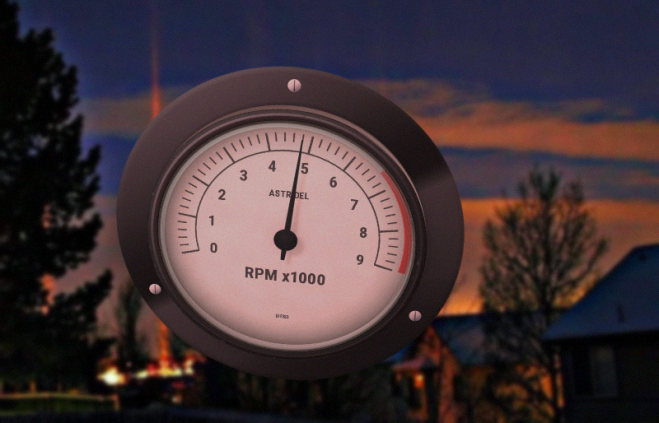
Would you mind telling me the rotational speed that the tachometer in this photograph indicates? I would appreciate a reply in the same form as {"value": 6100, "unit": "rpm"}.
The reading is {"value": 4800, "unit": "rpm"}
